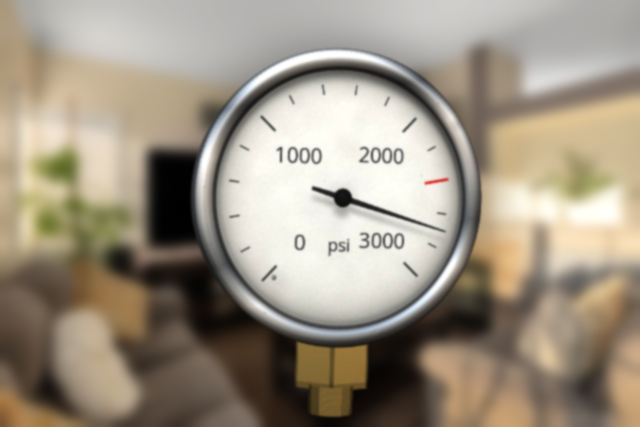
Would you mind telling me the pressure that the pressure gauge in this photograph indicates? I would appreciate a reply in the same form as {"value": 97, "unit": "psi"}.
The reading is {"value": 2700, "unit": "psi"}
